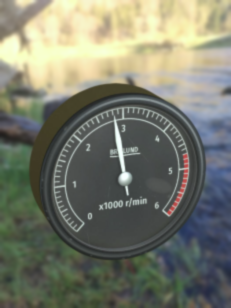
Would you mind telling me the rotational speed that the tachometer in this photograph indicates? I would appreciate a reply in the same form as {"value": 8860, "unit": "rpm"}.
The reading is {"value": 2800, "unit": "rpm"}
